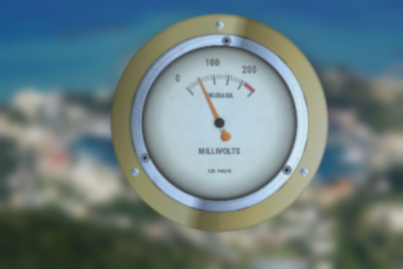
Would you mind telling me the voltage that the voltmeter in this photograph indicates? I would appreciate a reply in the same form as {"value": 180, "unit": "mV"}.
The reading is {"value": 50, "unit": "mV"}
